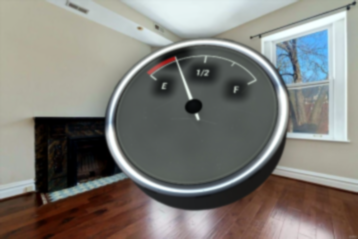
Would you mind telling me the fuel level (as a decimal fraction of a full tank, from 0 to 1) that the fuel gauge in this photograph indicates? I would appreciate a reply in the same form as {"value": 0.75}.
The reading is {"value": 0.25}
